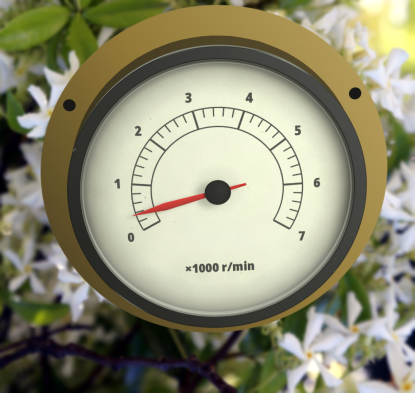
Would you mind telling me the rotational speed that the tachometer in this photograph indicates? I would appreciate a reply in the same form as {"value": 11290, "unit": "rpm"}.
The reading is {"value": 400, "unit": "rpm"}
